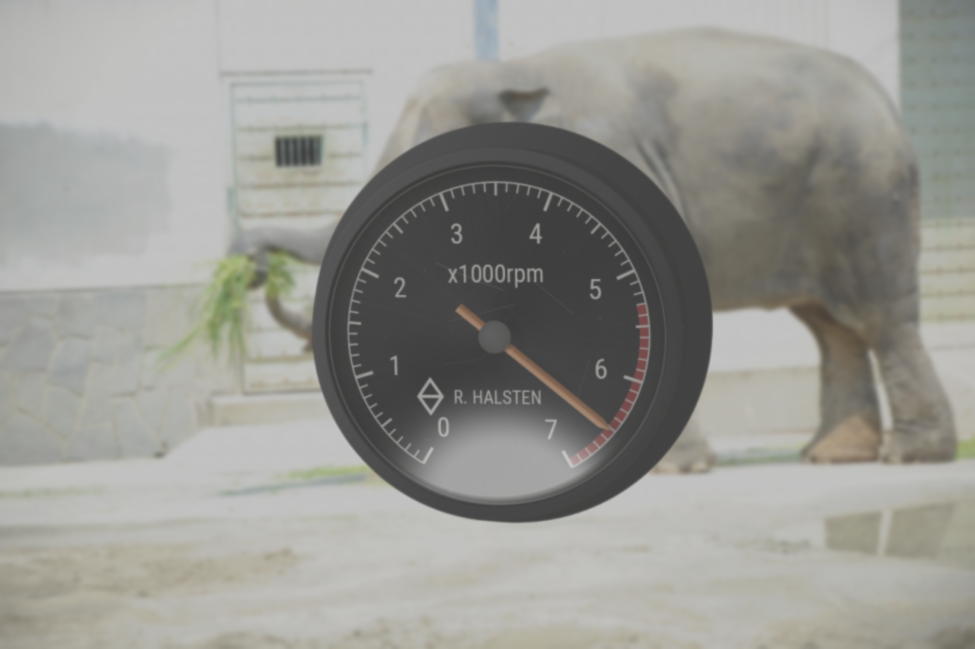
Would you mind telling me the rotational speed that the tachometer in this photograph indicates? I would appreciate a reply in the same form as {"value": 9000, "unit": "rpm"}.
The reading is {"value": 6500, "unit": "rpm"}
